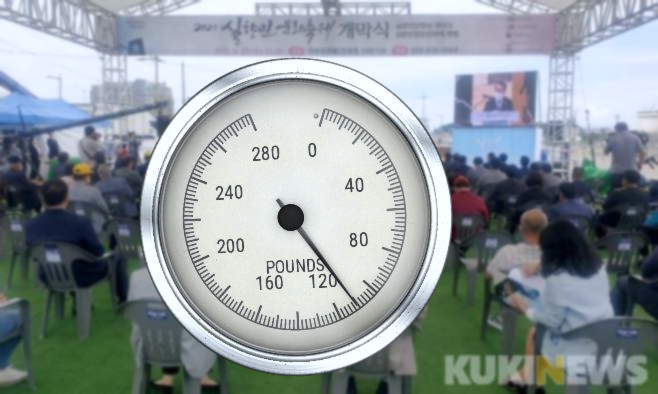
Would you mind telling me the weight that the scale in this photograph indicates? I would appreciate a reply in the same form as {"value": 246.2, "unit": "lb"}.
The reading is {"value": 110, "unit": "lb"}
